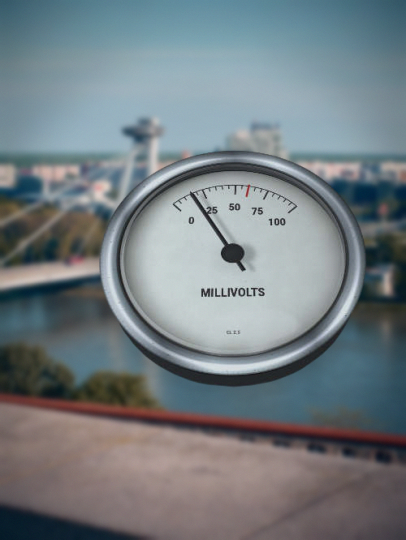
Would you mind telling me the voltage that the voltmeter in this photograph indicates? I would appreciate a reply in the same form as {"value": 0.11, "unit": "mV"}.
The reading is {"value": 15, "unit": "mV"}
